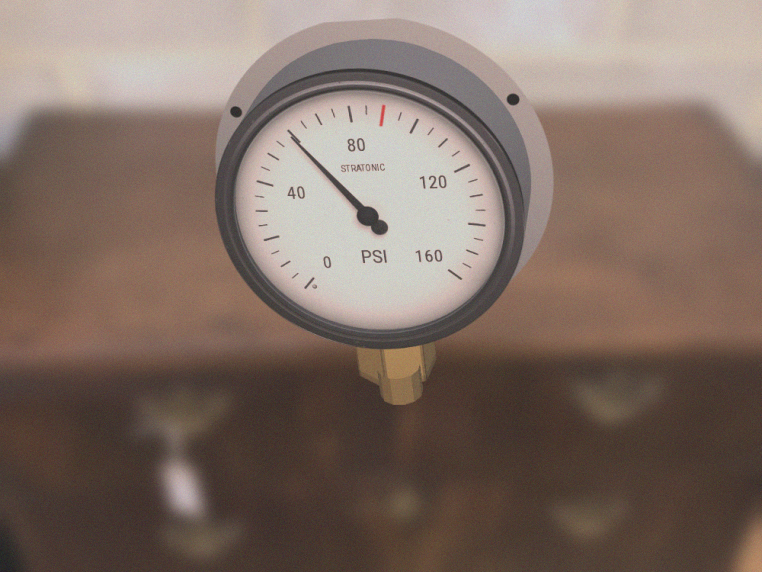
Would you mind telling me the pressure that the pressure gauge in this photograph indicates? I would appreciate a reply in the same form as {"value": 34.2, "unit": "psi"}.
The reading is {"value": 60, "unit": "psi"}
